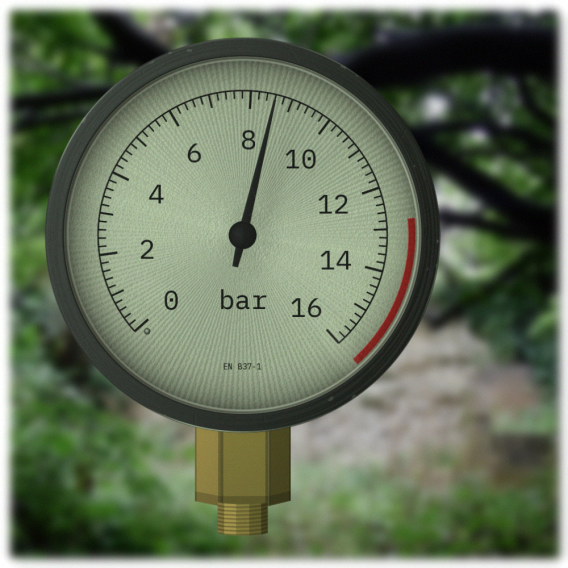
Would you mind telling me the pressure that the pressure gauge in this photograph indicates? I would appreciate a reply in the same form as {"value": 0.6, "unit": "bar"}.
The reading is {"value": 8.6, "unit": "bar"}
